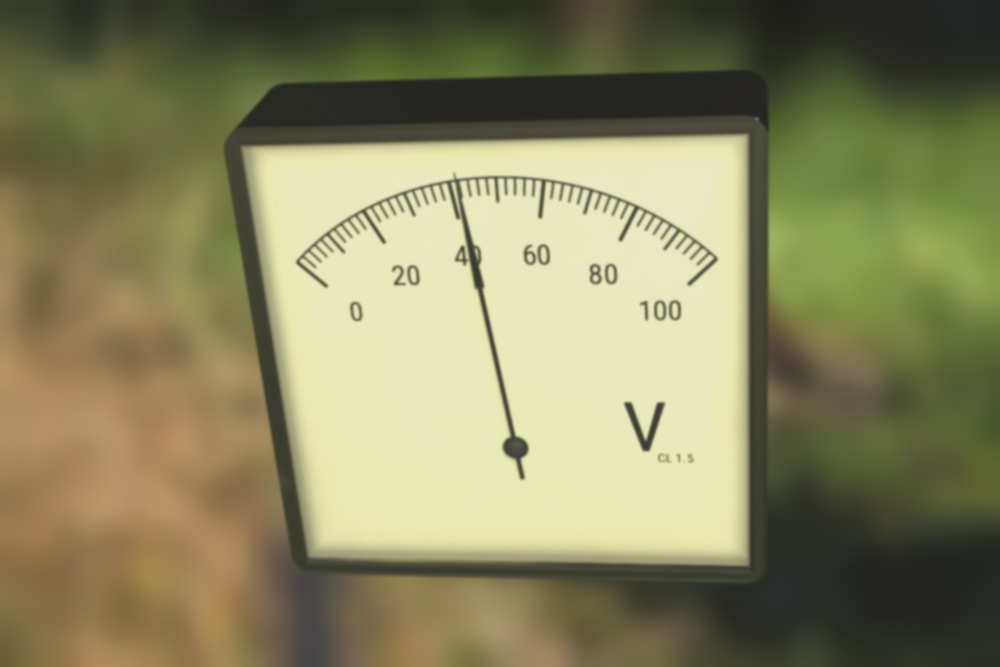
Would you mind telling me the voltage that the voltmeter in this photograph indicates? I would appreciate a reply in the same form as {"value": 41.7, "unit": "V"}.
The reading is {"value": 42, "unit": "V"}
